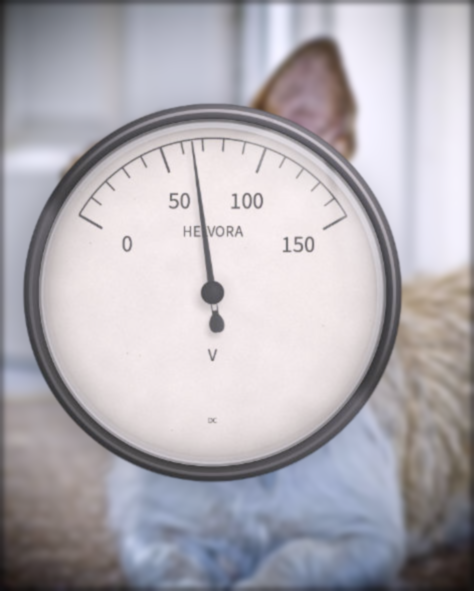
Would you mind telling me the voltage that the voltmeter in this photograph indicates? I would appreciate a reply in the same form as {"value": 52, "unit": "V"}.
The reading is {"value": 65, "unit": "V"}
